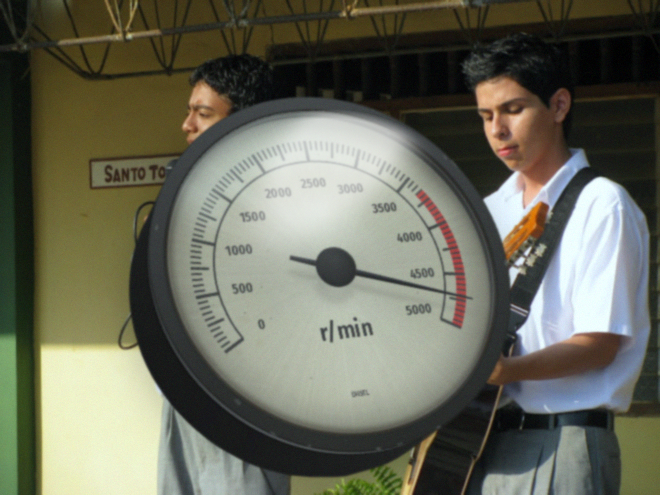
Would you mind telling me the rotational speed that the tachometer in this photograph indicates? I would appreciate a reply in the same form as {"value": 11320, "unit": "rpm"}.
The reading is {"value": 4750, "unit": "rpm"}
